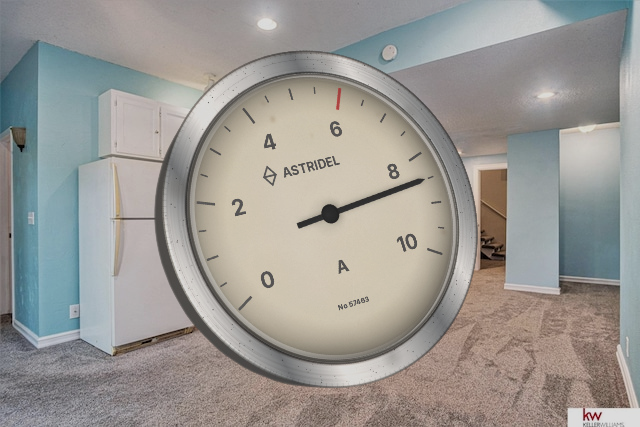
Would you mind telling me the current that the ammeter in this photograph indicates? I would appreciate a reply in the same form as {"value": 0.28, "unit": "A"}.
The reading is {"value": 8.5, "unit": "A"}
